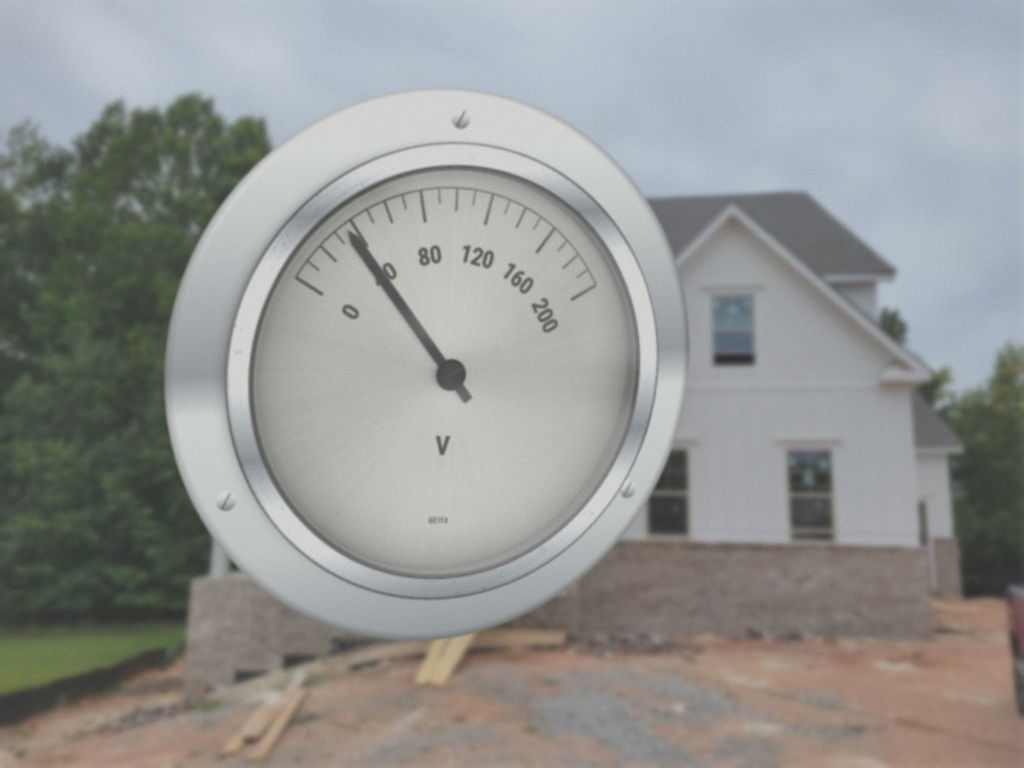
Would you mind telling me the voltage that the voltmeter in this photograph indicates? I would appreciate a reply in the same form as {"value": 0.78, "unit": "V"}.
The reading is {"value": 35, "unit": "V"}
